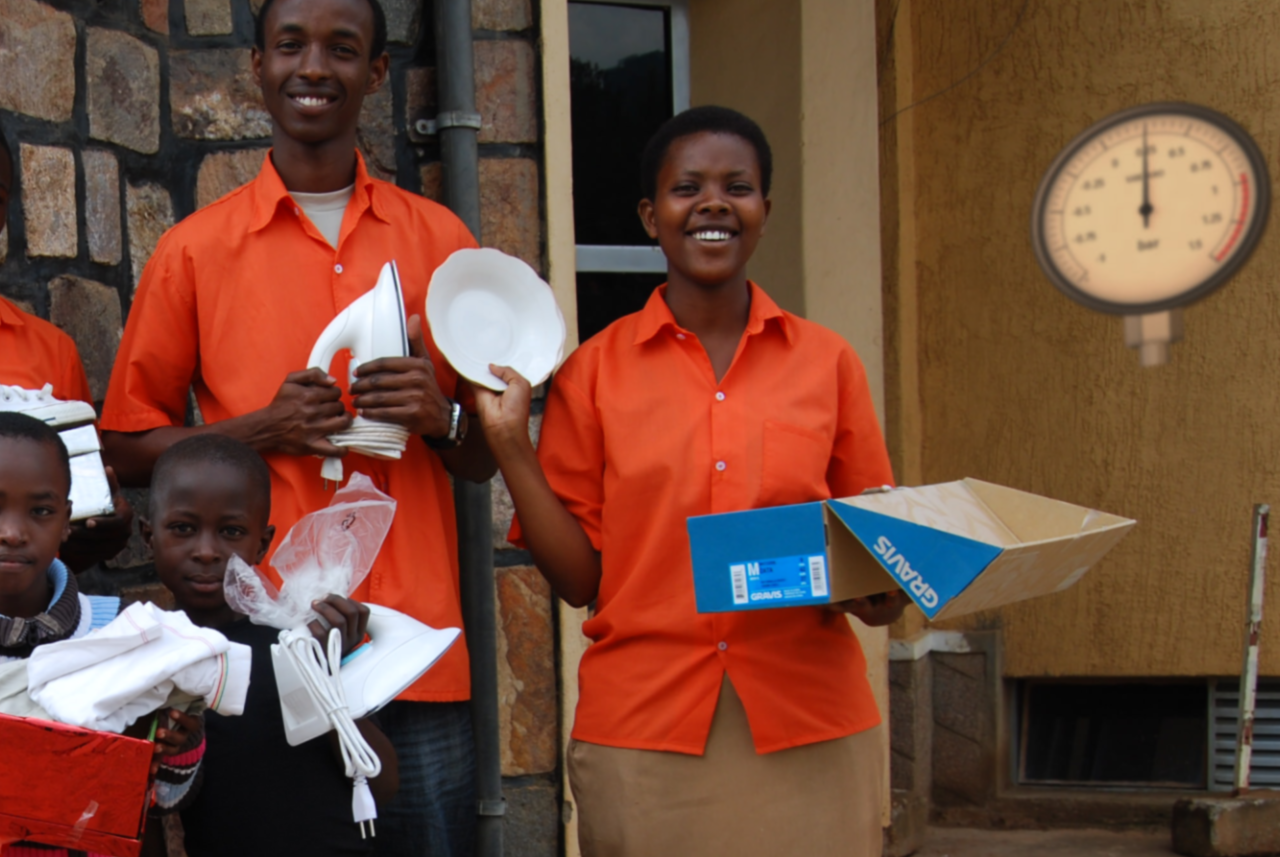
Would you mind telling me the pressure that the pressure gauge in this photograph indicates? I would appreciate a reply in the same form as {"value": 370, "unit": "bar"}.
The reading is {"value": 0.25, "unit": "bar"}
